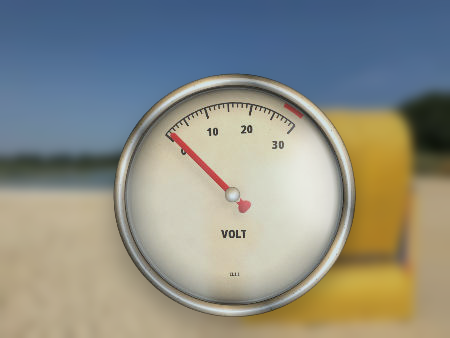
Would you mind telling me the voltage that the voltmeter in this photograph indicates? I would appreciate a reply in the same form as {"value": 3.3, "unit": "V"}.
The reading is {"value": 1, "unit": "V"}
